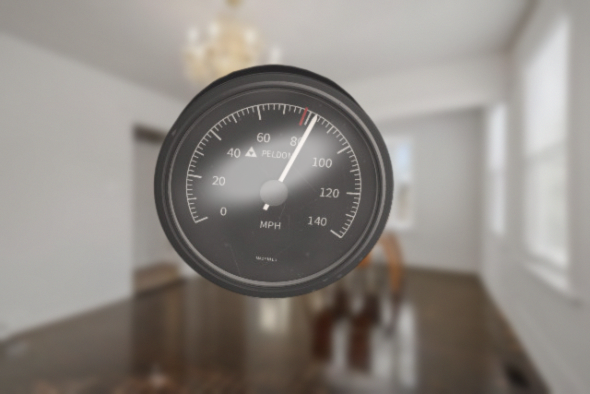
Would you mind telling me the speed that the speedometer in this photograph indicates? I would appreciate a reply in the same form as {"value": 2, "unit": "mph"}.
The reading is {"value": 82, "unit": "mph"}
